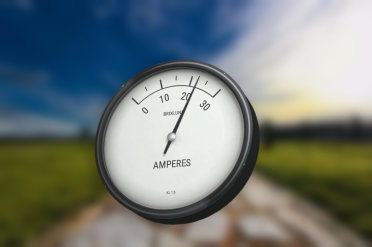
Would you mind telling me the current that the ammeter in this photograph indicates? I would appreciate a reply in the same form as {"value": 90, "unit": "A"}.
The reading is {"value": 22.5, "unit": "A"}
